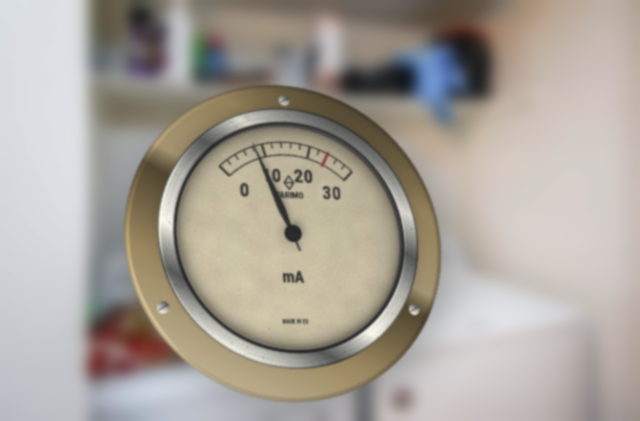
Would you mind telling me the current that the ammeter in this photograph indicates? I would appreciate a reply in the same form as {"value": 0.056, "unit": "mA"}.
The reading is {"value": 8, "unit": "mA"}
